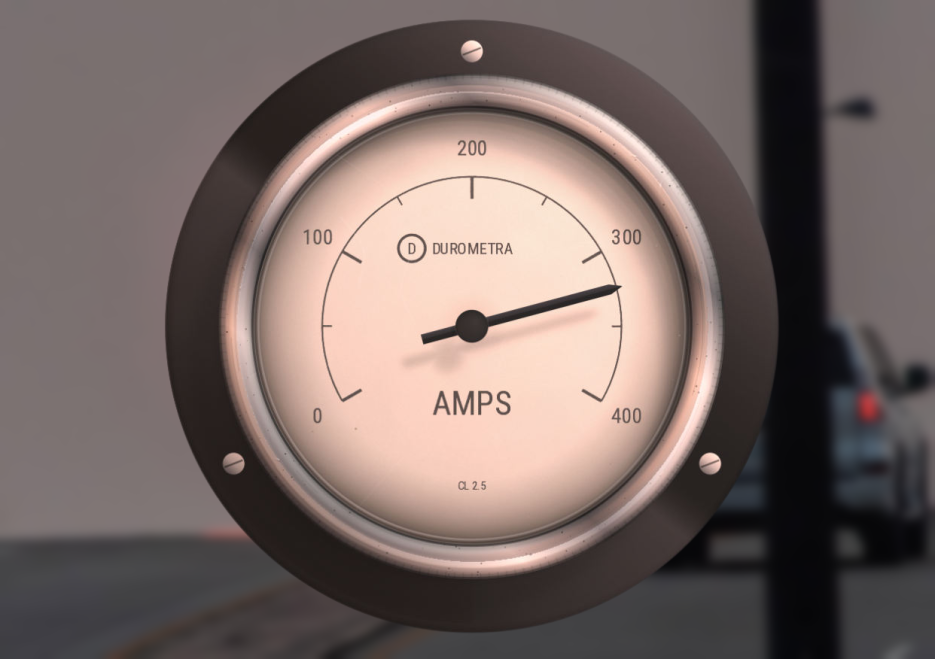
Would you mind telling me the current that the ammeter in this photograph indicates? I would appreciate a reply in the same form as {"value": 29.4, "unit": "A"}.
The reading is {"value": 325, "unit": "A"}
